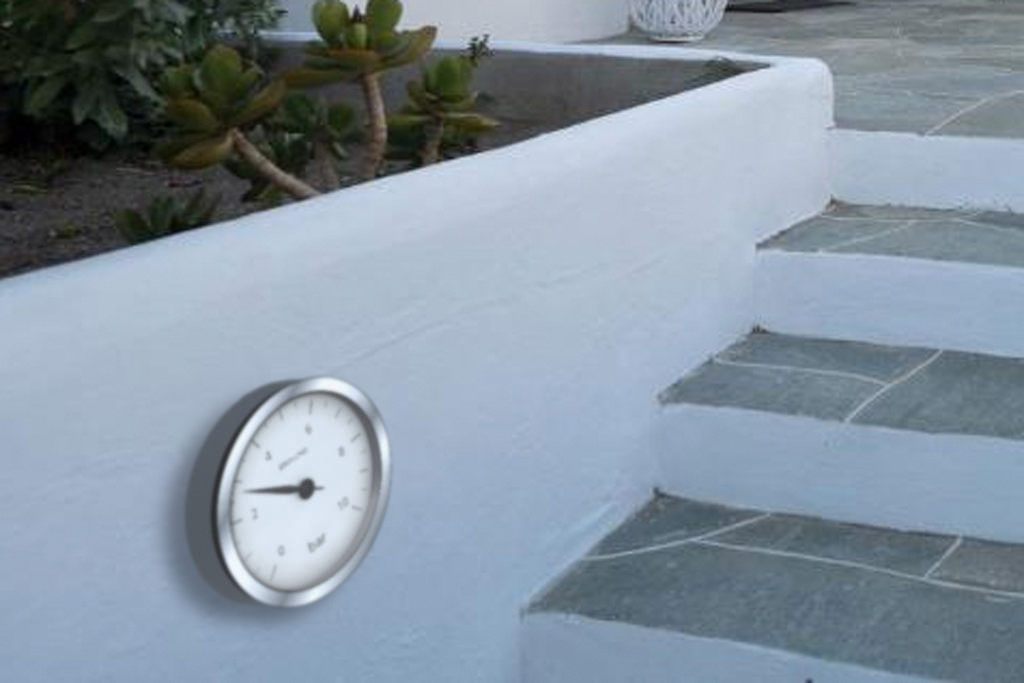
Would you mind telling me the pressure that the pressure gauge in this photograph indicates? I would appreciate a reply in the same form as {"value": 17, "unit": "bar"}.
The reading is {"value": 2.75, "unit": "bar"}
